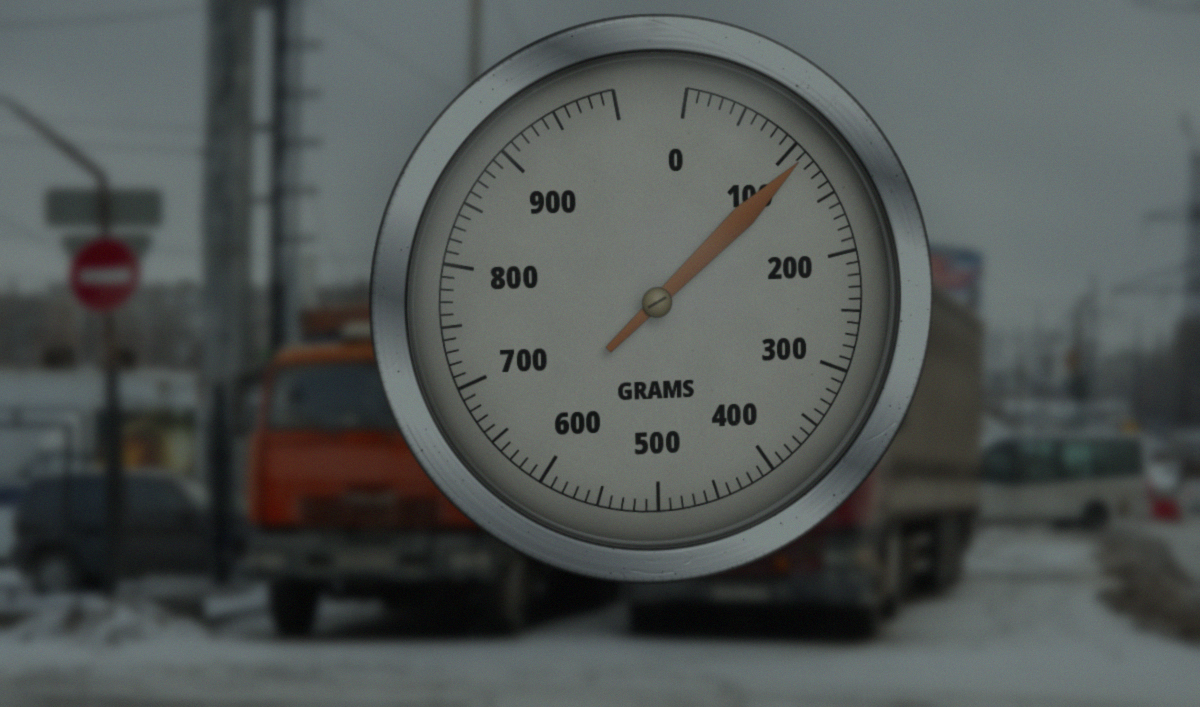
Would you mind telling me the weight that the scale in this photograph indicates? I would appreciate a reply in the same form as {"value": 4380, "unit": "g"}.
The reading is {"value": 110, "unit": "g"}
